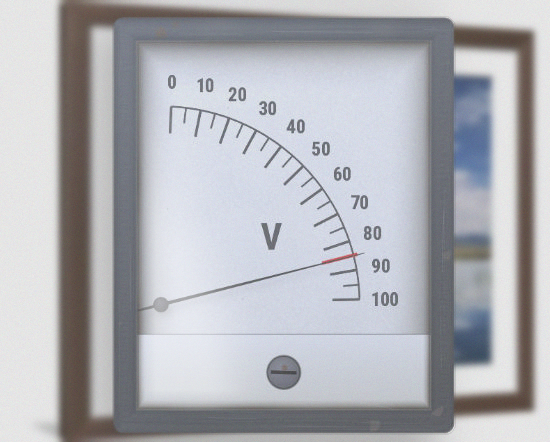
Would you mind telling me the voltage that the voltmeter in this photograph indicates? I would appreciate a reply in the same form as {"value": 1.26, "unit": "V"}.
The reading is {"value": 85, "unit": "V"}
